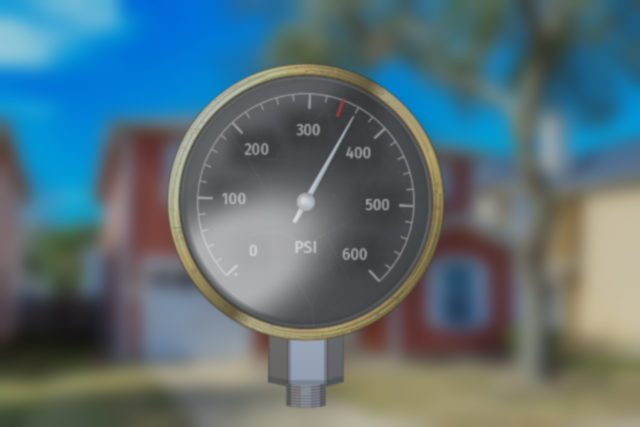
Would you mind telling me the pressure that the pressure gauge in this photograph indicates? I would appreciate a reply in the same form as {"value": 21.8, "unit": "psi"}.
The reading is {"value": 360, "unit": "psi"}
